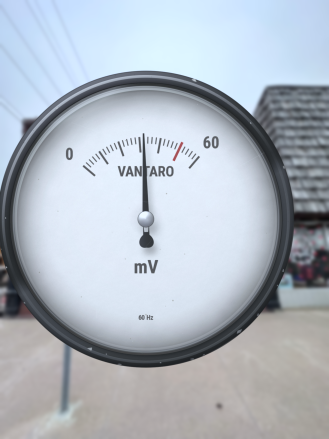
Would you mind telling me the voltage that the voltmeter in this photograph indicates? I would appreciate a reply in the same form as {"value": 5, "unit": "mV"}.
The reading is {"value": 32, "unit": "mV"}
